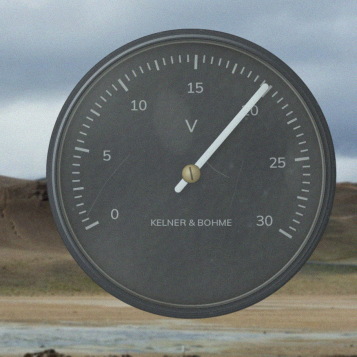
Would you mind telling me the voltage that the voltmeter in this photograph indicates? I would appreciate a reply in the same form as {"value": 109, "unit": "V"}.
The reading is {"value": 19.75, "unit": "V"}
